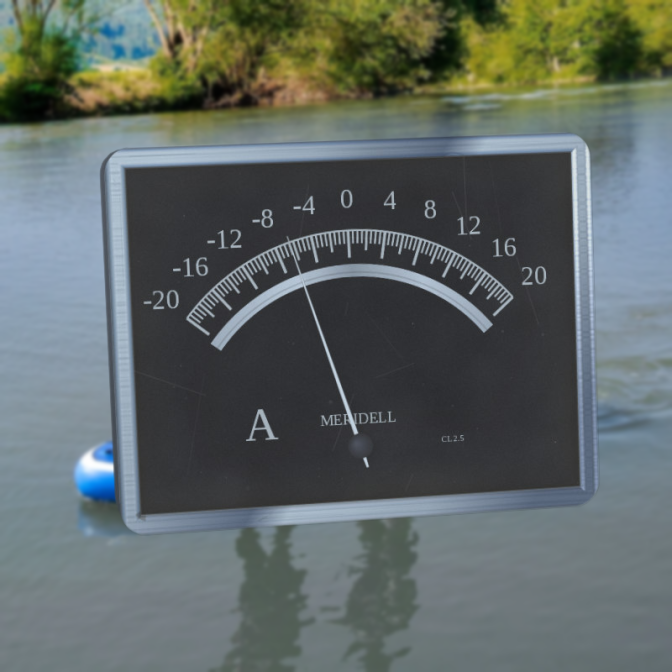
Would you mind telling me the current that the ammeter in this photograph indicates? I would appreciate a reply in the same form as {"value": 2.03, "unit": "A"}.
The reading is {"value": -6.5, "unit": "A"}
